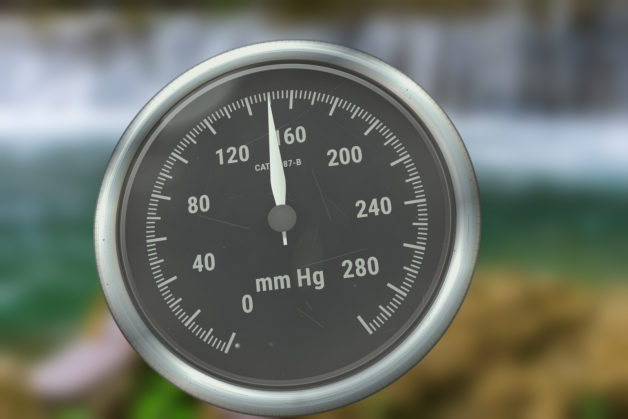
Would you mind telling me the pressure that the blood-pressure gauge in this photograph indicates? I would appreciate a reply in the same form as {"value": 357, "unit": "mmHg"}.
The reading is {"value": 150, "unit": "mmHg"}
